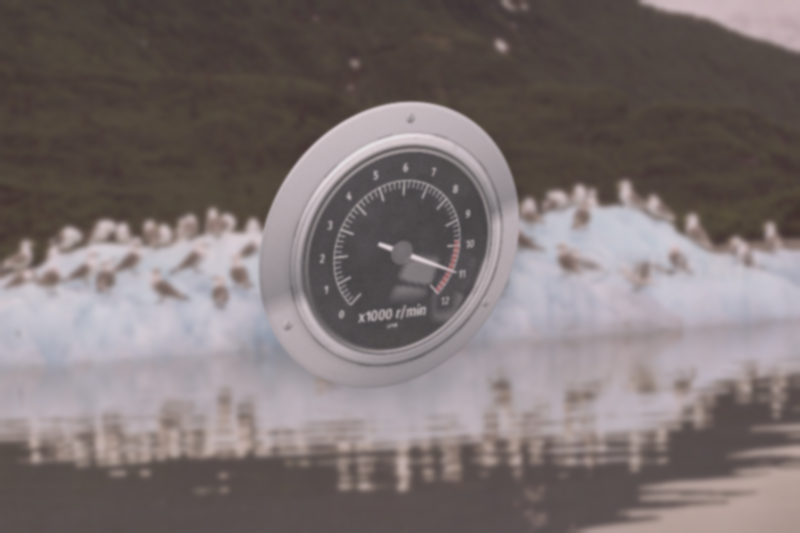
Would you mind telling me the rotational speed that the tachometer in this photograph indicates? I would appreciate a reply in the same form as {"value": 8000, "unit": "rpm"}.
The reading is {"value": 11000, "unit": "rpm"}
